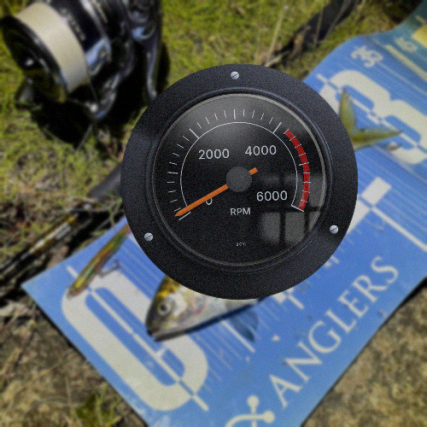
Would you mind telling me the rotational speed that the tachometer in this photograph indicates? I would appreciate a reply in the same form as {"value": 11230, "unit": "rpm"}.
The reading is {"value": 100, "unit": "rpm"}
